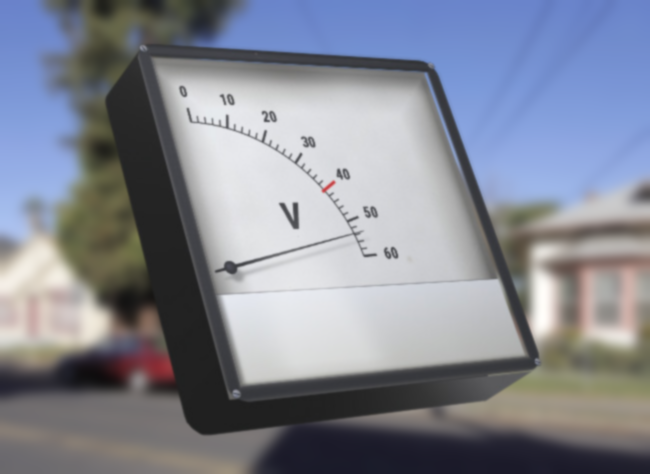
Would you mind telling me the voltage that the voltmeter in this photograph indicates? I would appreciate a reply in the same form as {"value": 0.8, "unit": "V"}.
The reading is {"value": 54, "unit": "V"}
